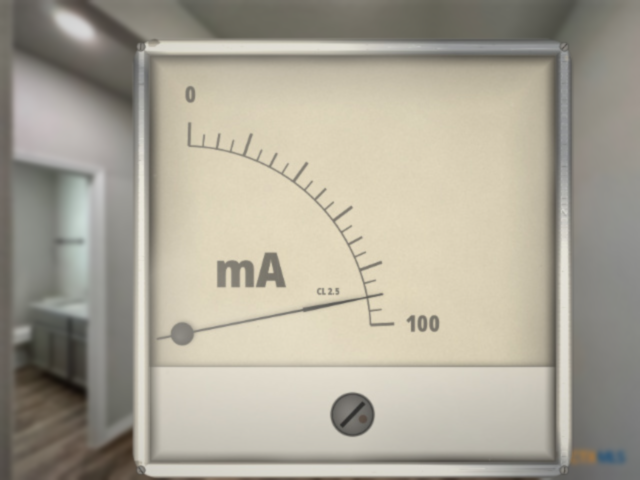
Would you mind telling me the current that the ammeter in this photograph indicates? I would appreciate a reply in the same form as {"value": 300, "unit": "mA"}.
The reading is {"value": 90, "unit": "mA"}
